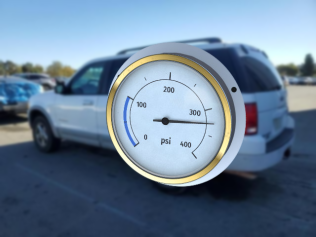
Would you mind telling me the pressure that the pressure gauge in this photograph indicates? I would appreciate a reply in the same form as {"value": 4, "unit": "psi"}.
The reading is {"value": 325, "unit": "psi"}
